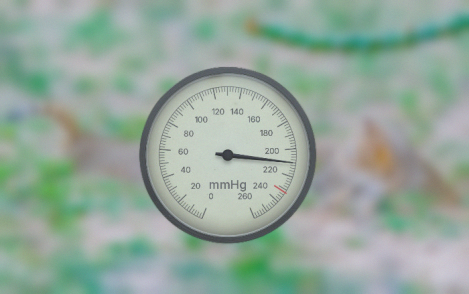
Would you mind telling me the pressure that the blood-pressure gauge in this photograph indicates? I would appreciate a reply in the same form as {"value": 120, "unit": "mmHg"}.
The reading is {"value": 210, "unit": "mmHg"}
